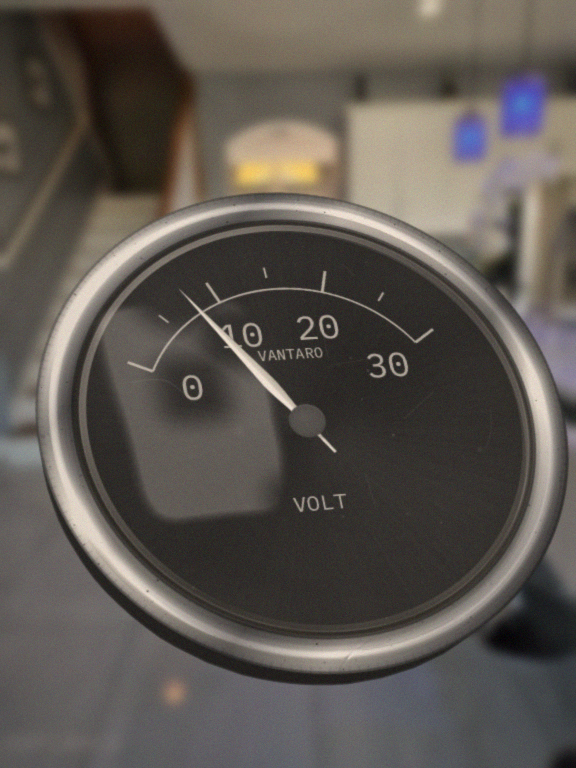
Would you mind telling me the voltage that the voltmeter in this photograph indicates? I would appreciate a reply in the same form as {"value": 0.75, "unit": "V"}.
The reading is {"value": 7.5, "unit": "V"}
